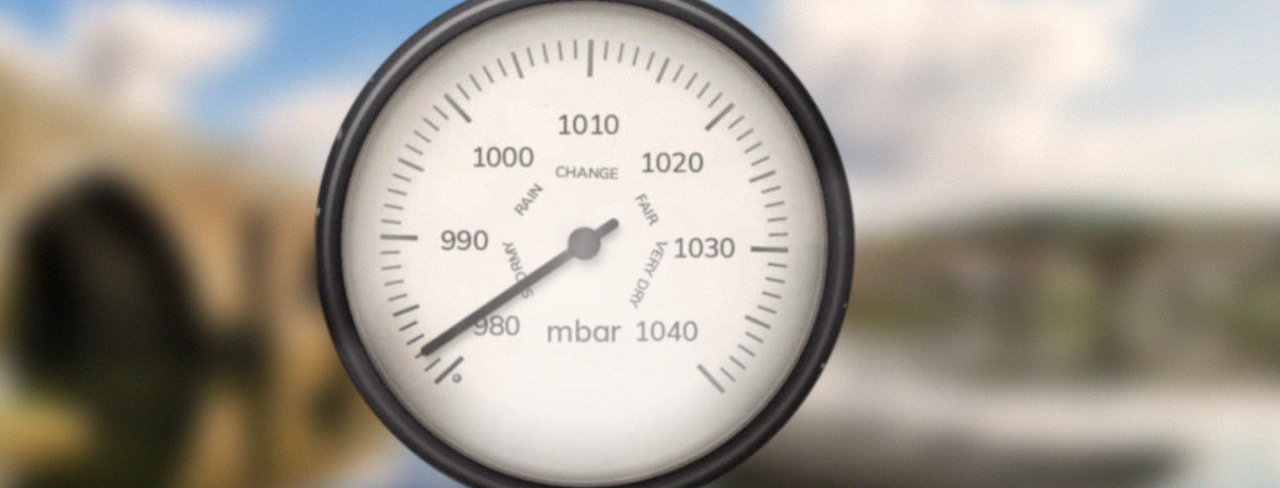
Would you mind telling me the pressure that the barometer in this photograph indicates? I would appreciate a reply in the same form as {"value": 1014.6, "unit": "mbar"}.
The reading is {"value": 982, "unit": "mbar"}
